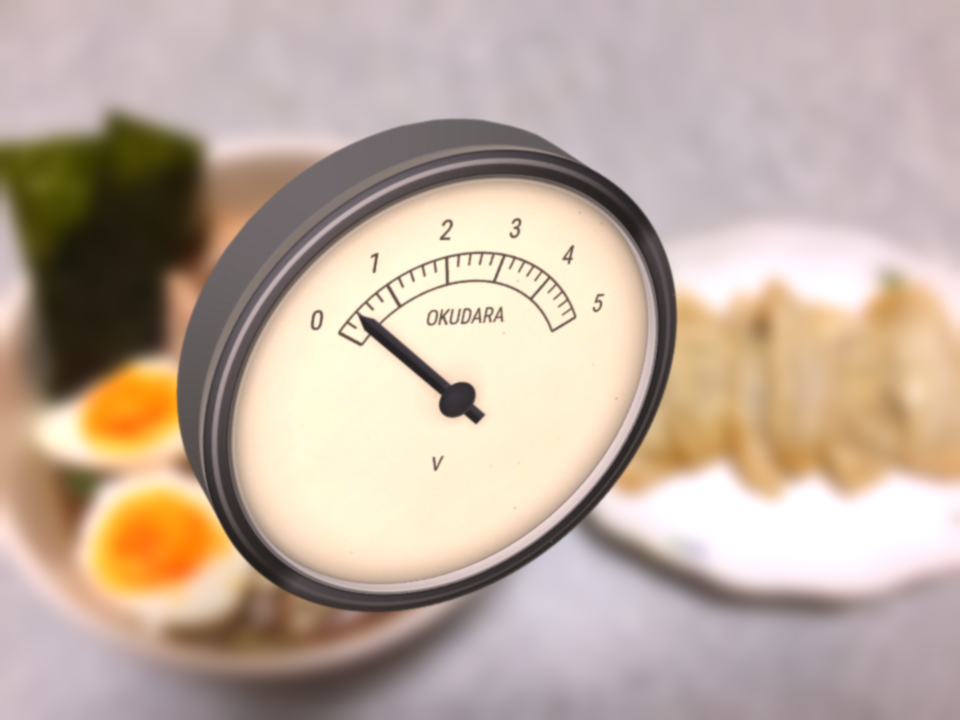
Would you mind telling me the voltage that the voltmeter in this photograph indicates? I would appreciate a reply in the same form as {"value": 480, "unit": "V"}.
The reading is {"value": 0.4, "unit": "V"}
